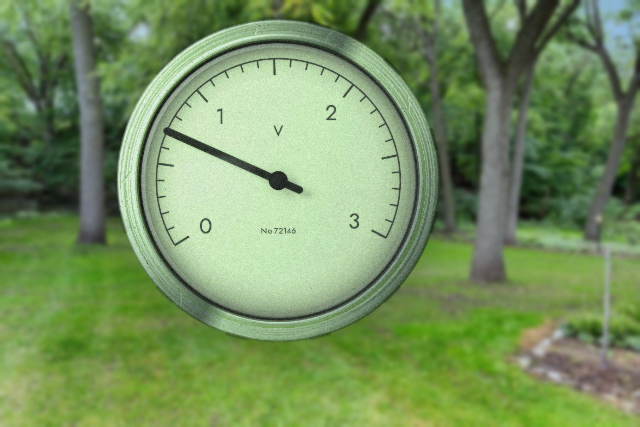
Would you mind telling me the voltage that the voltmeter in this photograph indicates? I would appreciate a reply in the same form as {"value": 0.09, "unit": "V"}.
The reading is {"value": 0.7, "unit": "V"}
